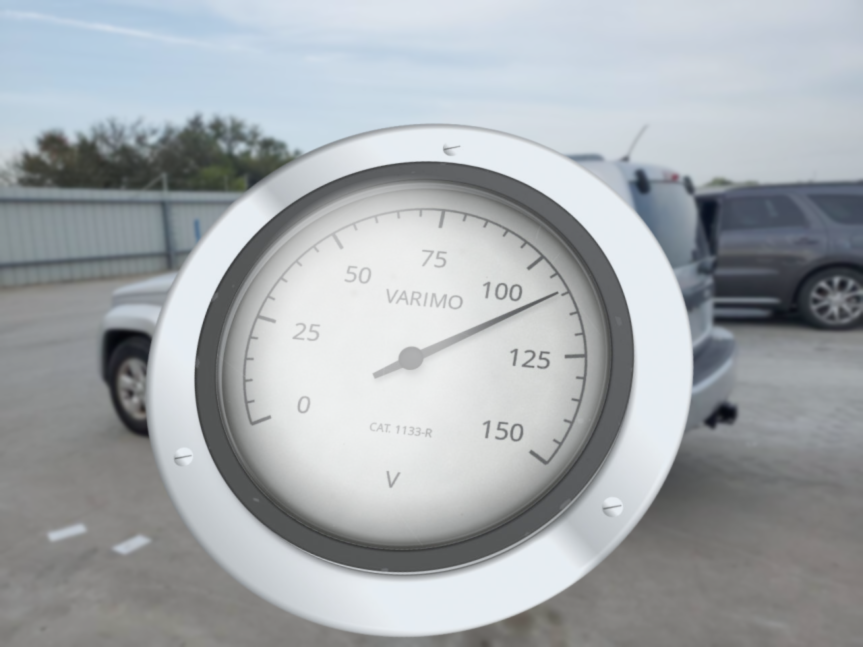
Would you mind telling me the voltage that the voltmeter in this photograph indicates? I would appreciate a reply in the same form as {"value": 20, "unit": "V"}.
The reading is {"value": 110, "unit": "V"}
